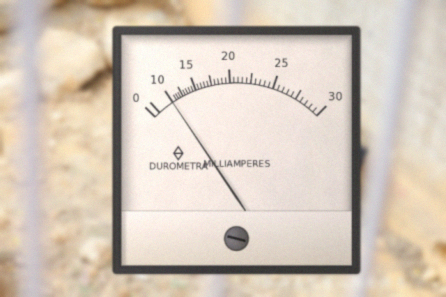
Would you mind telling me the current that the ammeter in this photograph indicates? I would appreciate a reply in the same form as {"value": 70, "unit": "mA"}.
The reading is {"value": 10, "unit": "mA"}
